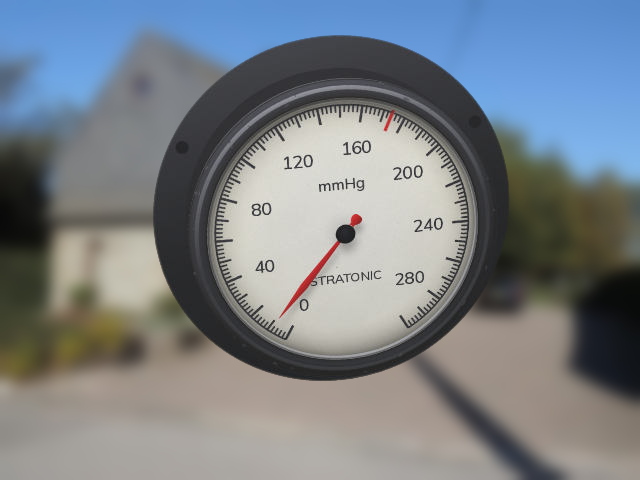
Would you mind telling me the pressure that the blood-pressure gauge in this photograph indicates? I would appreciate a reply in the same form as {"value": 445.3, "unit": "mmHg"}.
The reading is {"value": 10, "unit": "mmHg"}
